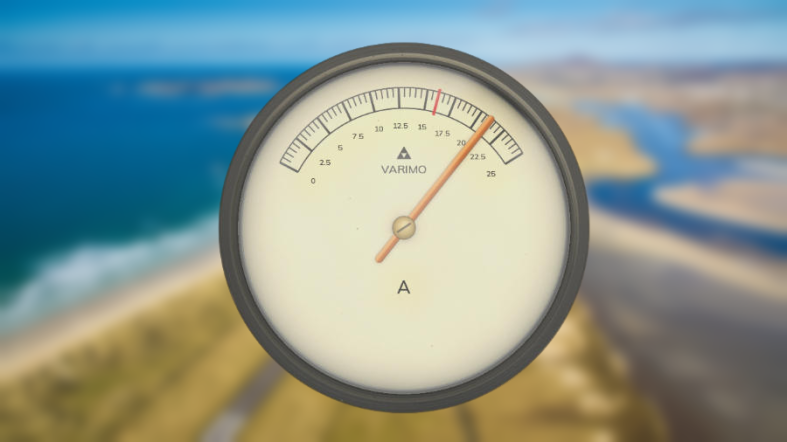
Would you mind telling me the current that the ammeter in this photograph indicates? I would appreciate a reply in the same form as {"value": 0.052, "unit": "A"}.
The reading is {"value": 21, "unit": "A"}
